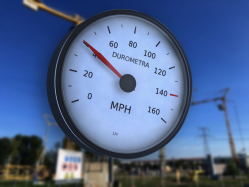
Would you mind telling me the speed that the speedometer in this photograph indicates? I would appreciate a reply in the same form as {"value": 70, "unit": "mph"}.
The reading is {"value": 40, "unit": "mph"}
